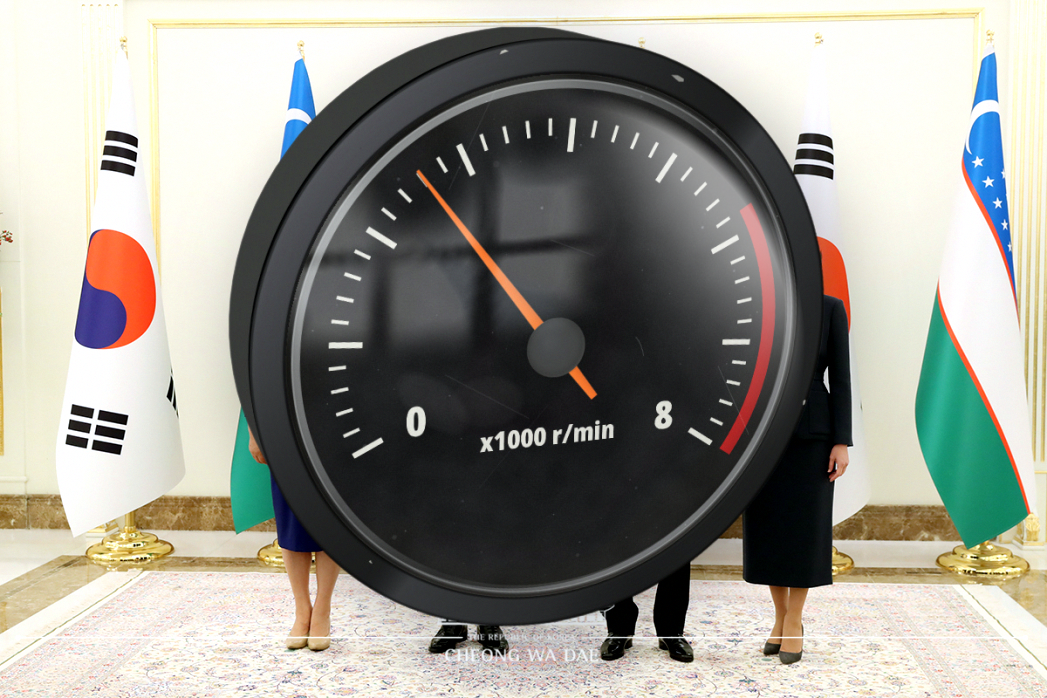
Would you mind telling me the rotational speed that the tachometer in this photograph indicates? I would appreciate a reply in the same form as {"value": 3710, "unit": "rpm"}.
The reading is {"value": 2600, "unit": "rpm"}
